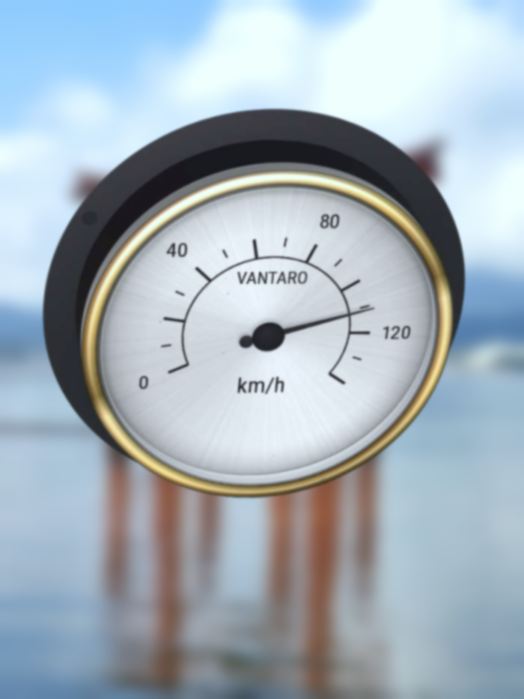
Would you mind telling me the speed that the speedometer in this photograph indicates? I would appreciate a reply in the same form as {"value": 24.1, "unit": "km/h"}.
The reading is {"value": 110, "unit": "km/h"}
